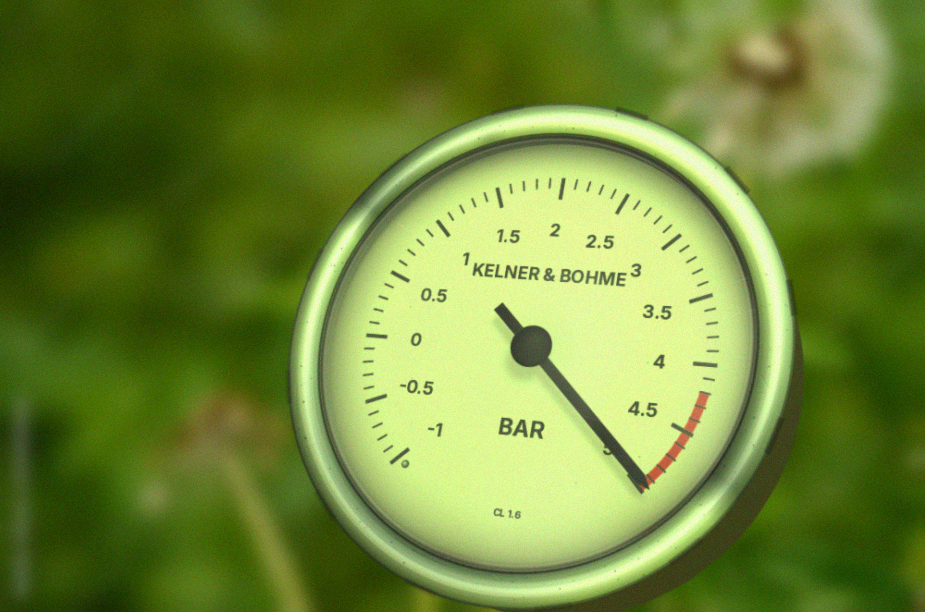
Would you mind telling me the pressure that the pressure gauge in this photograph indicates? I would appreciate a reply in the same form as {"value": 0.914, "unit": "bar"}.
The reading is {"value": 4.95, "unit": "bar"}
